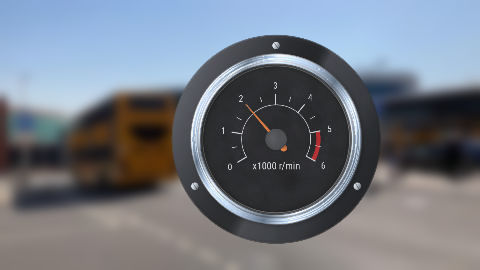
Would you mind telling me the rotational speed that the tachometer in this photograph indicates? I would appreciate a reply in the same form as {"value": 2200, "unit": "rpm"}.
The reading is {"value": 2000, "unit": "rpm"}
